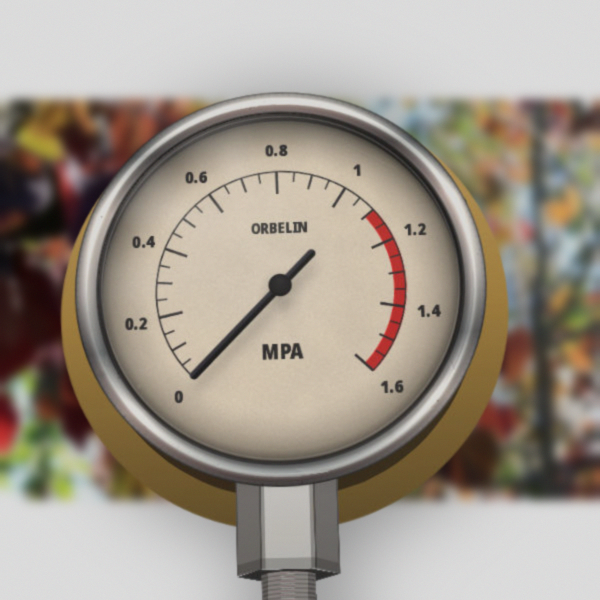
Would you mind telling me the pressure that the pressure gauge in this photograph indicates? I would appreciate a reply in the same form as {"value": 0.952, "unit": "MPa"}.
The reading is {"value": 0, "unit": "MPa"}
